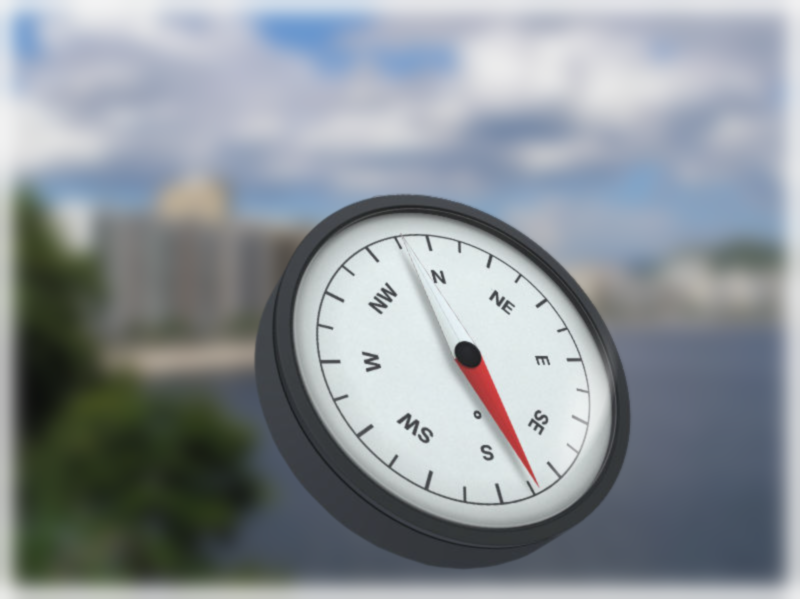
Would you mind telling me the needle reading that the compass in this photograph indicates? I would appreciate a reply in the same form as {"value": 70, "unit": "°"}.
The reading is {"value": 165, "unit": "°"}
